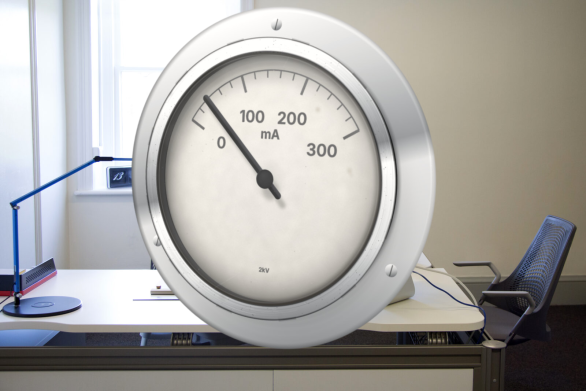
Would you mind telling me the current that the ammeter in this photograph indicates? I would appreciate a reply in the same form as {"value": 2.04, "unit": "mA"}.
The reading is {"value": 40, "unit": "mA"}
